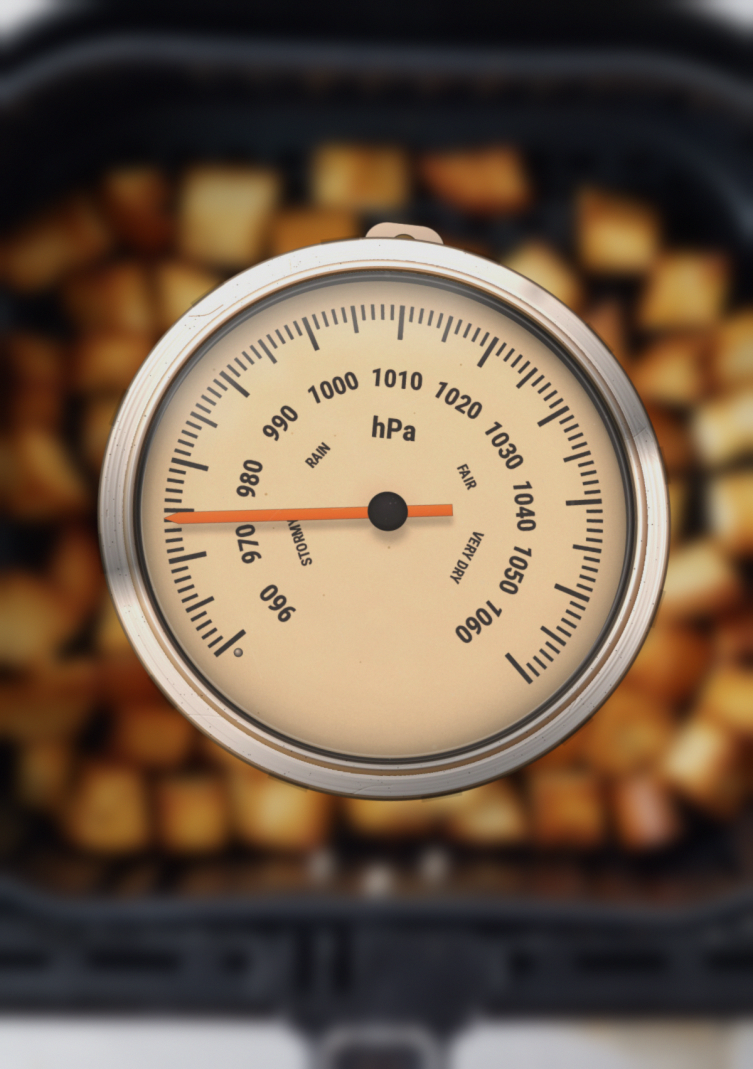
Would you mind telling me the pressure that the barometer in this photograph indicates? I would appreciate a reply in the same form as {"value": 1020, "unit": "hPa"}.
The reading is {"value": 974, "unit": "hPa"}
